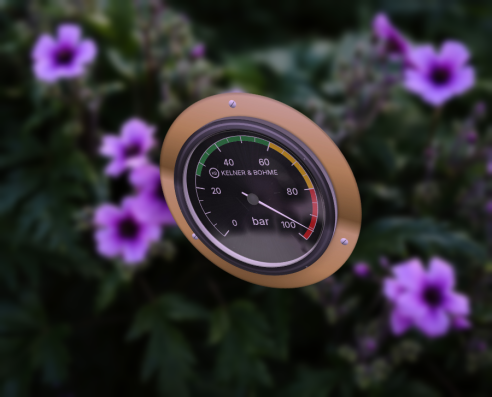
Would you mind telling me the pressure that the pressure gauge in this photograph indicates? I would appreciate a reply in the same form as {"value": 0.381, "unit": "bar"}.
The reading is {"value": 95, "unit": "bar"}
